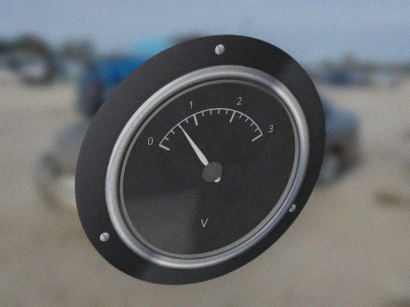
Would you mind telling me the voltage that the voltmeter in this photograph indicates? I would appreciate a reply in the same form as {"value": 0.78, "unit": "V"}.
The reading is {"value": 0.6, "unit": "V"}
